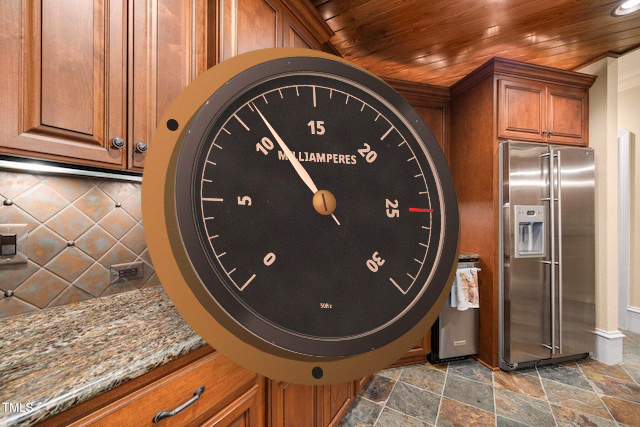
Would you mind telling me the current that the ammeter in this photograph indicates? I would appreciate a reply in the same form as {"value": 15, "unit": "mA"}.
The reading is {"value": 11, "unit": "mA"}
